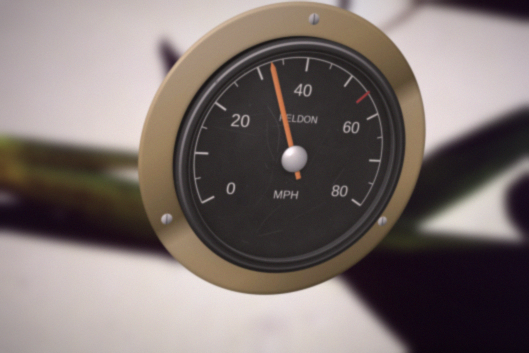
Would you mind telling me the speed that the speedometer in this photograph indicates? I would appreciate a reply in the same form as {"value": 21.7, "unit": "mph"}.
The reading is {"value": 32.5, "unit": "mph"}
